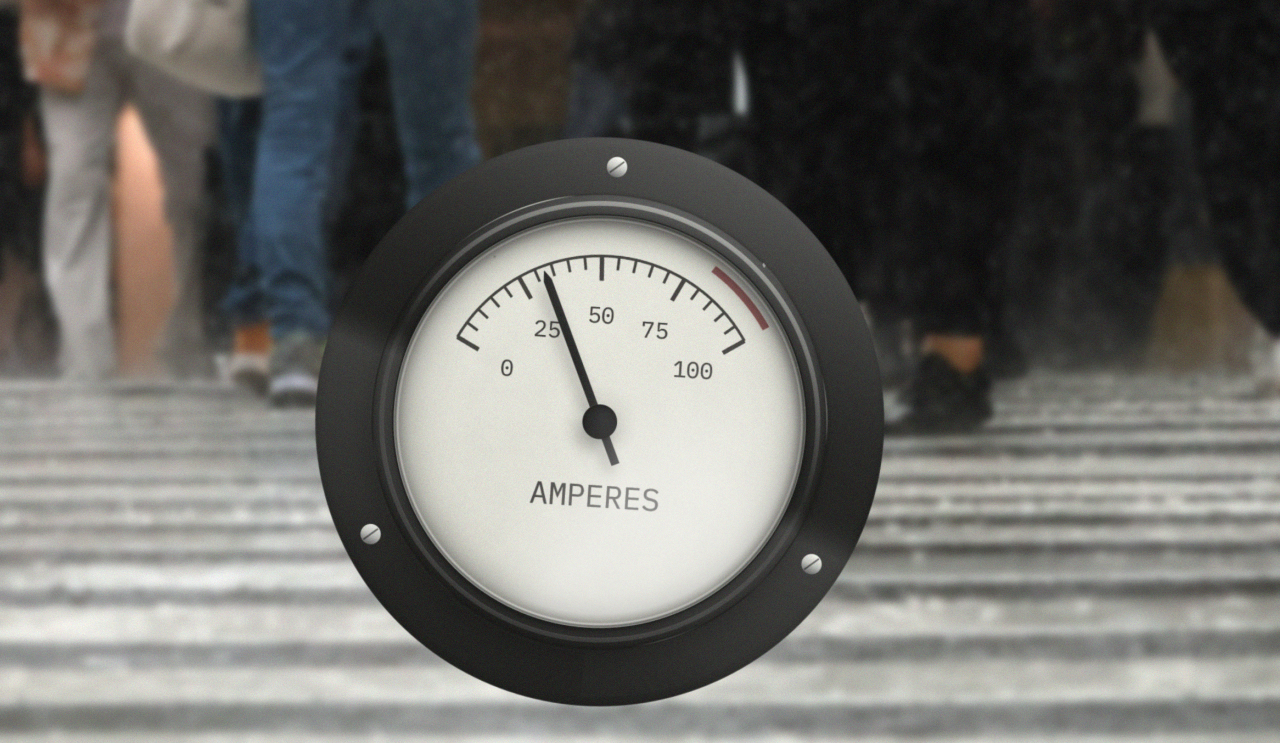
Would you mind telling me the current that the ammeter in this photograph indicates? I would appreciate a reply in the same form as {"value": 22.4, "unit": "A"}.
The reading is {"value": 32.5, "unit": "A"}
